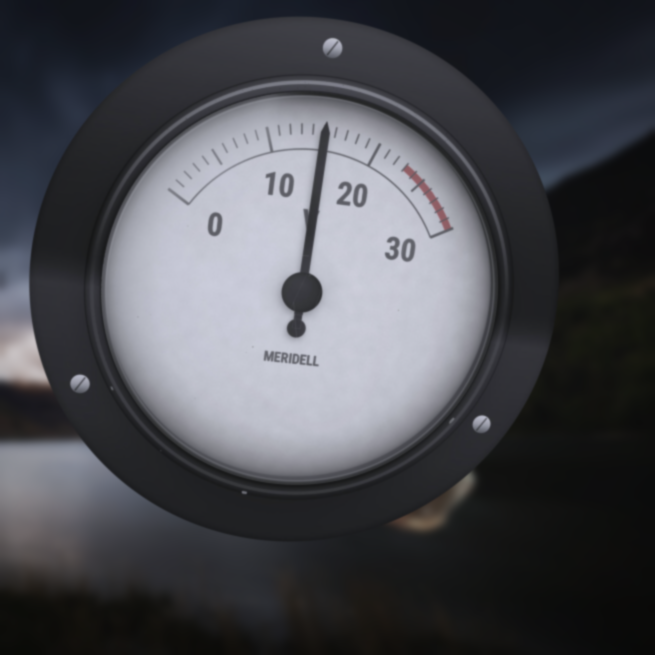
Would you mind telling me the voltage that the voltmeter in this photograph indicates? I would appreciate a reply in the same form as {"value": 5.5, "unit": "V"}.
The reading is {"value": 15, "unit": "V"}
